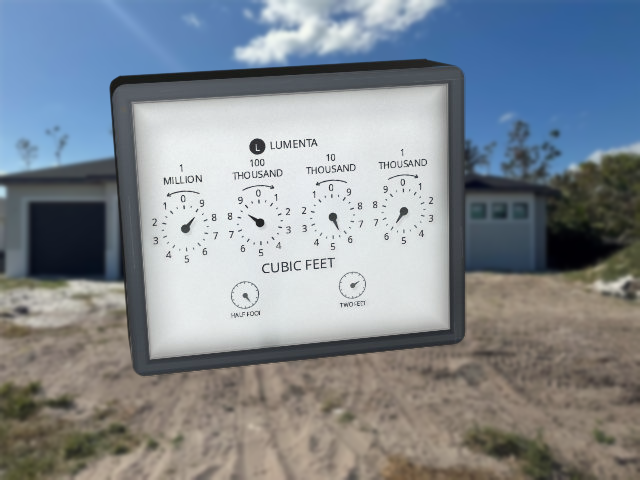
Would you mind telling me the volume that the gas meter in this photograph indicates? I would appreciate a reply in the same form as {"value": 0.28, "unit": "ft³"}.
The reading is {"value": 885600, "unit": "ft³"}
